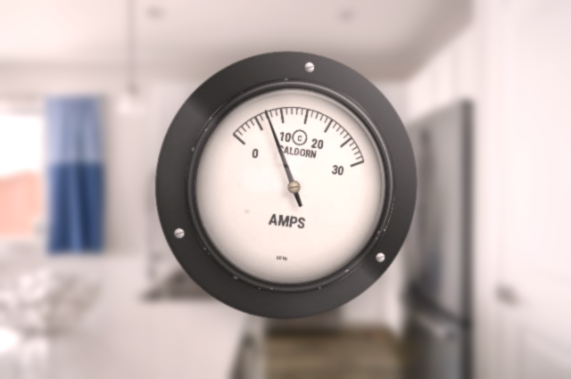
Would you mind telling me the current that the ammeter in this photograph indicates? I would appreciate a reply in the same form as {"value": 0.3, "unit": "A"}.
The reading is {"value": 7, "unit": "A"}
